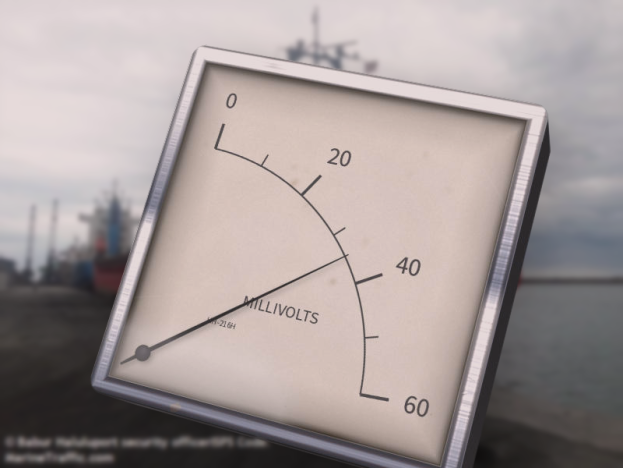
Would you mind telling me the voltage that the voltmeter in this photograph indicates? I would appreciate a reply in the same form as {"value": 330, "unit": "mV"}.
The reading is {"value": 35, "unit": "mV"}
